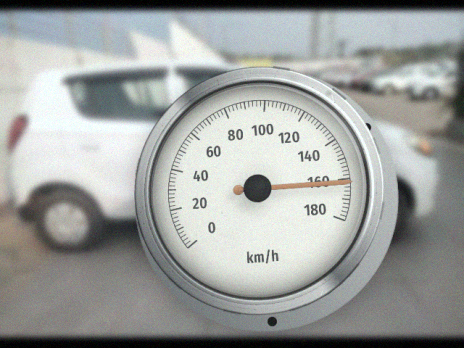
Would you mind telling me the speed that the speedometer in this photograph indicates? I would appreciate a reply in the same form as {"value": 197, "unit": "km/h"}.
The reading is {"value": 162, "unit": "km/h"}
